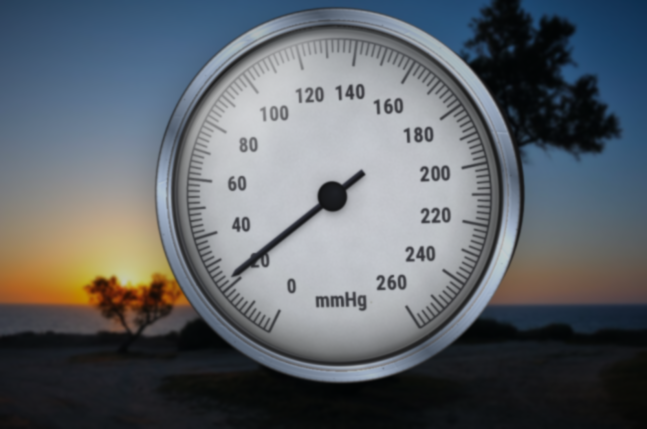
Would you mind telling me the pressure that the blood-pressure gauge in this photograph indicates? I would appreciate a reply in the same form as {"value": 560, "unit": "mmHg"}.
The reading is {"value": 22, "unit": "mmHg"}
